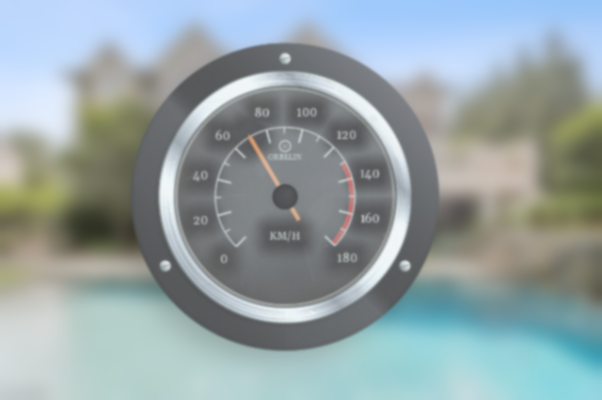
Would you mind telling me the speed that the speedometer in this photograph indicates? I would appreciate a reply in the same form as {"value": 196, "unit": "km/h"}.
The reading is {"value": 70, "unit": "km/h"}
